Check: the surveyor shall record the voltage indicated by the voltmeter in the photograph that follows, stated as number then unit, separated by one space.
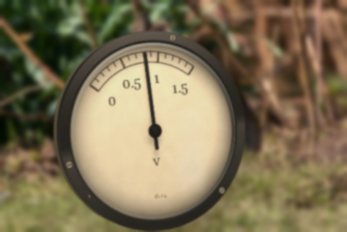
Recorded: 0.8 V
